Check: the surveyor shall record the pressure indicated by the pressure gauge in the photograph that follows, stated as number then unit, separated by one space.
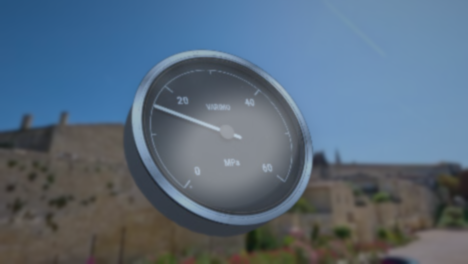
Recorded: 15 MPa
